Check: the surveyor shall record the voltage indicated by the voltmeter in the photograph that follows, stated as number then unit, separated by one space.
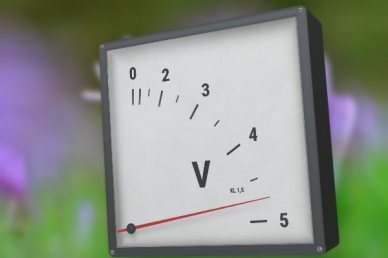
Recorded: 4.75 V
